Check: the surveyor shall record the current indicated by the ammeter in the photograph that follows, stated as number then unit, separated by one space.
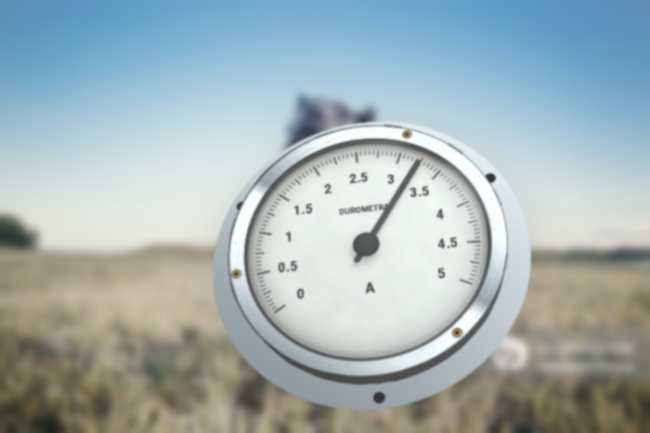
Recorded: 3.25 A
